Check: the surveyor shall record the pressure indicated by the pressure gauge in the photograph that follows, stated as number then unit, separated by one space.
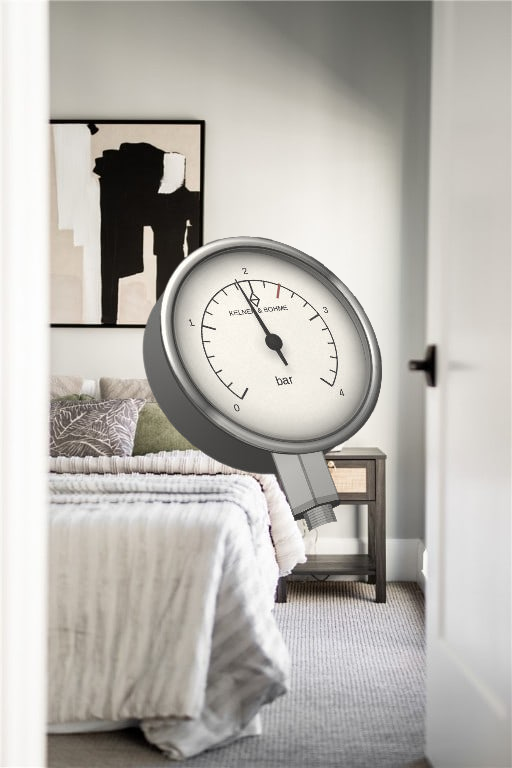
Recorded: 1.8 bar
